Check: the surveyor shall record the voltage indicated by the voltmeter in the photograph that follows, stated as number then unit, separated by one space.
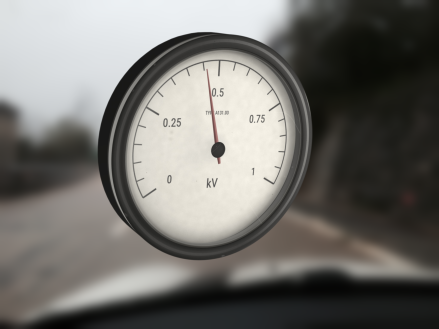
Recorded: 0.45 kV
